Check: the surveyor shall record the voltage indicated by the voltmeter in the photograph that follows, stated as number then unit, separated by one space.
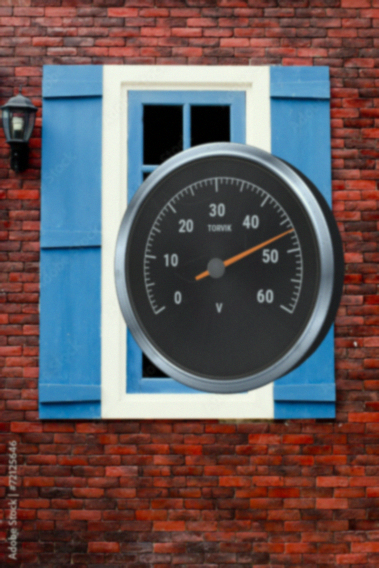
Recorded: 47 V
